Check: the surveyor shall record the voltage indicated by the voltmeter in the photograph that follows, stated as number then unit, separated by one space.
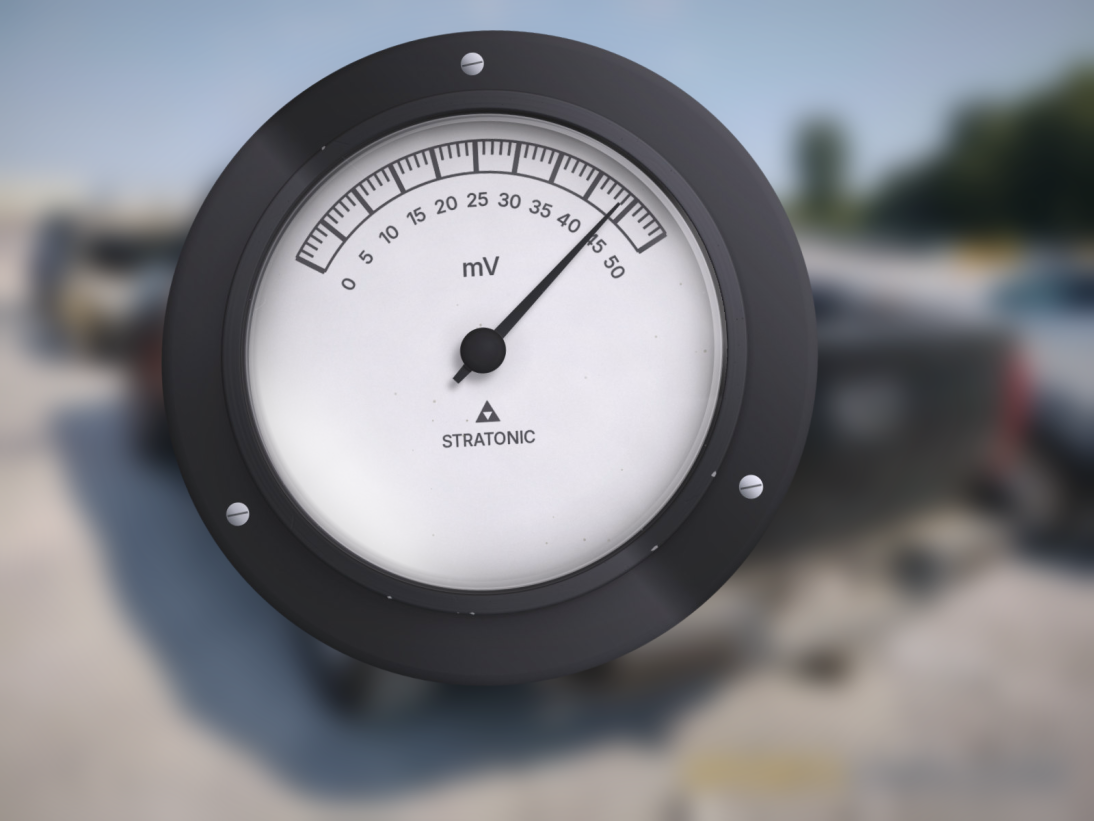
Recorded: 44 mV
